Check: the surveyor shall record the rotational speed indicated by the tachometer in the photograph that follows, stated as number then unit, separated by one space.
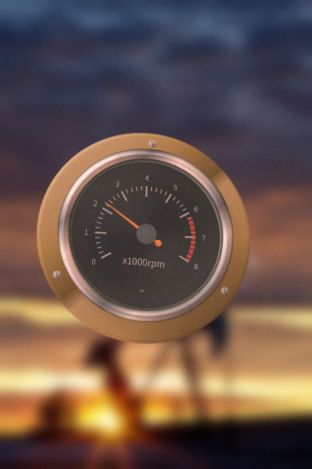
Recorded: 2200 rpm
